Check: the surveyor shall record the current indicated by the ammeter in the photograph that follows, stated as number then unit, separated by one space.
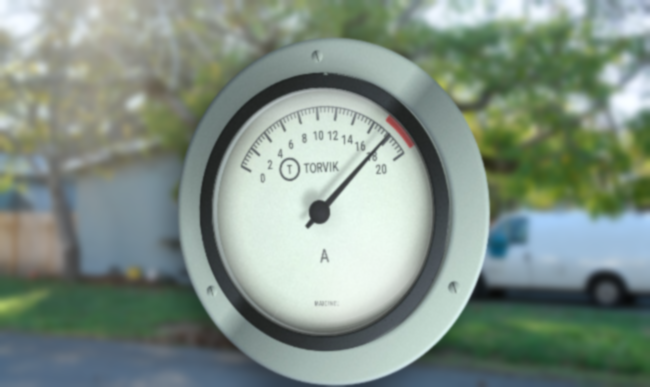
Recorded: 18 A
